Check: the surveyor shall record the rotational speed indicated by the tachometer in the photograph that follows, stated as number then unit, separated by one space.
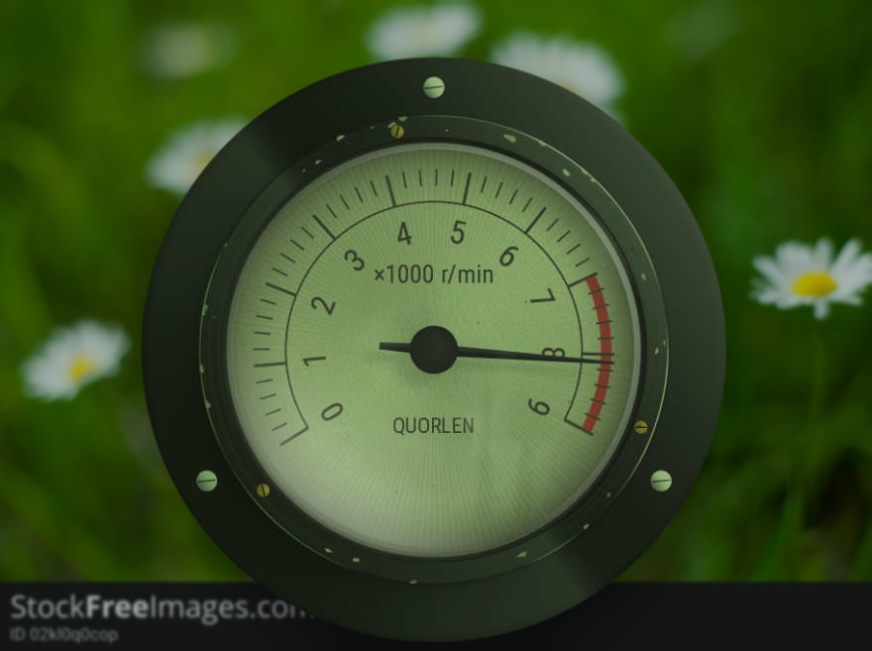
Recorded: 8100 rpm
